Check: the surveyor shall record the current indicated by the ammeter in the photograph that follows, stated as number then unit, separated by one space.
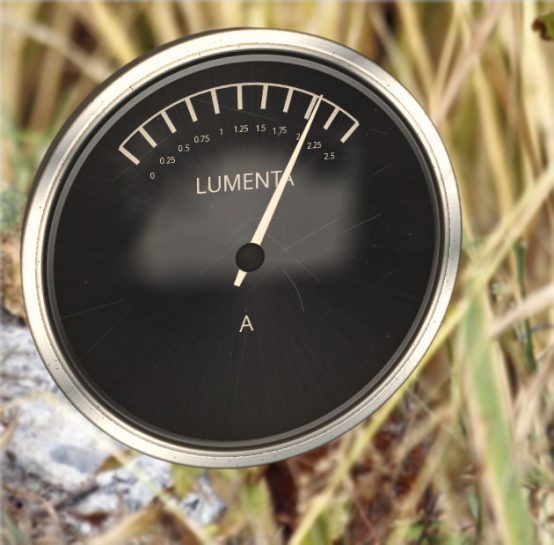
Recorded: 2 A
